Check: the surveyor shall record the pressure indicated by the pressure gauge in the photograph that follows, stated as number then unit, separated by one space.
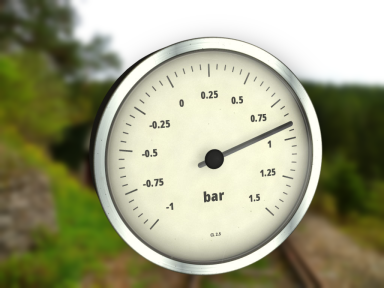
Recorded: 0.9 bar
